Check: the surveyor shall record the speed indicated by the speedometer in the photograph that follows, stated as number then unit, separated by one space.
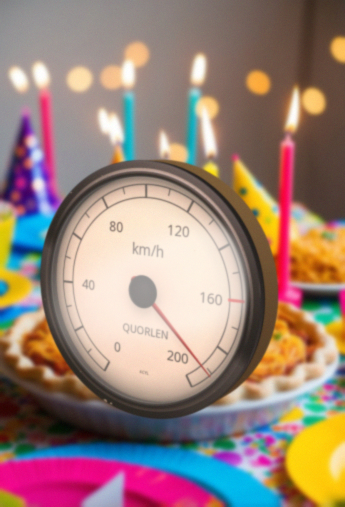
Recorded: 190 km/h
